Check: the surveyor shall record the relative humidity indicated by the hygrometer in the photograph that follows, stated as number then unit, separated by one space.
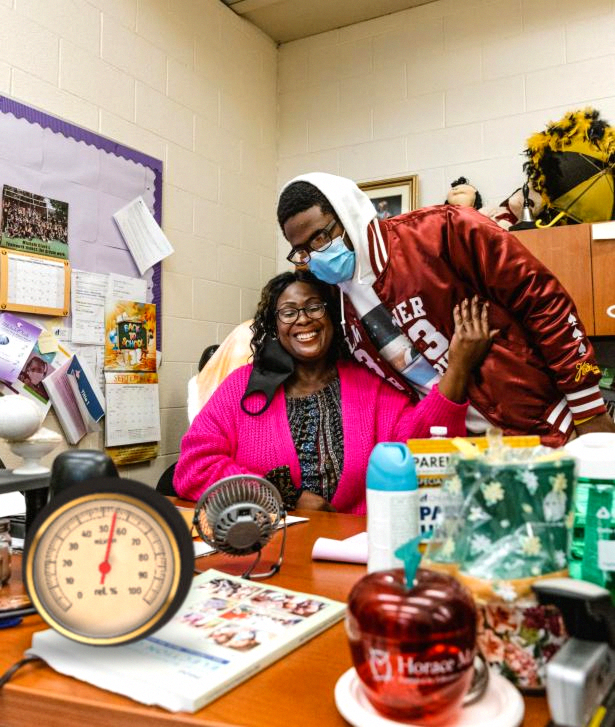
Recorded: 55 %
